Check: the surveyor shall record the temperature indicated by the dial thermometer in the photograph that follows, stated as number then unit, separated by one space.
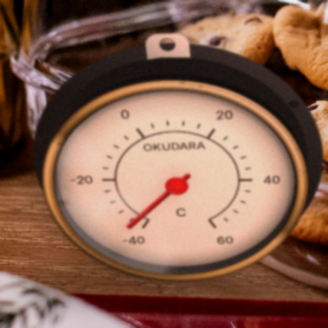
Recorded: -36 °C
